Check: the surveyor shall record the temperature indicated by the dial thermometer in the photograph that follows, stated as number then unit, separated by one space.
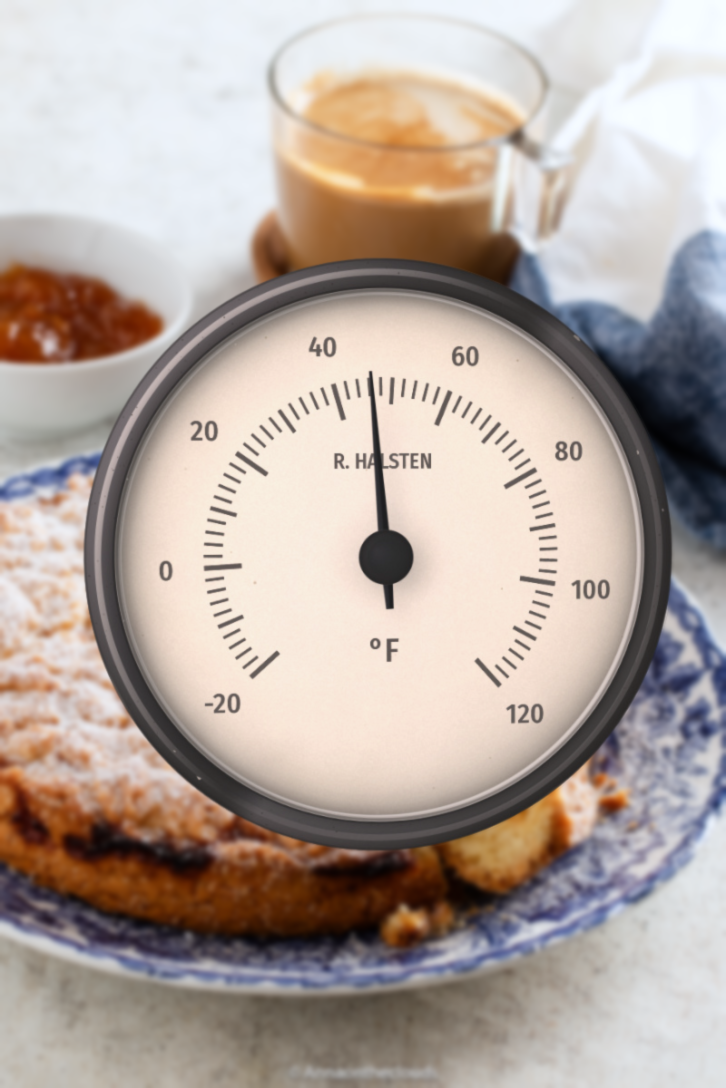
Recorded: 46 °F
